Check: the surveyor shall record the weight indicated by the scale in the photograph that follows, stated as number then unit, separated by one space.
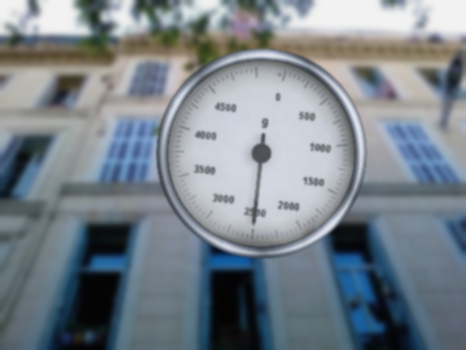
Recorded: 2500 g
